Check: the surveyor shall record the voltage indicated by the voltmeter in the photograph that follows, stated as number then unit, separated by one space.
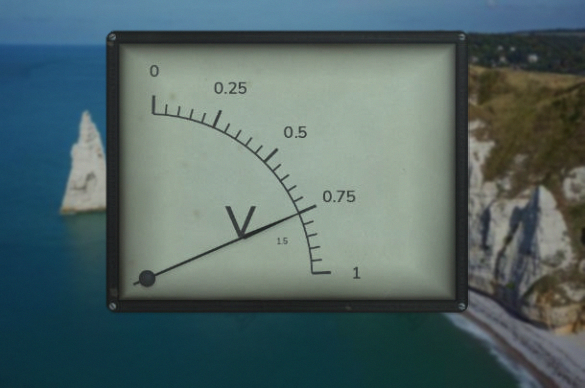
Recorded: 0.75 V
